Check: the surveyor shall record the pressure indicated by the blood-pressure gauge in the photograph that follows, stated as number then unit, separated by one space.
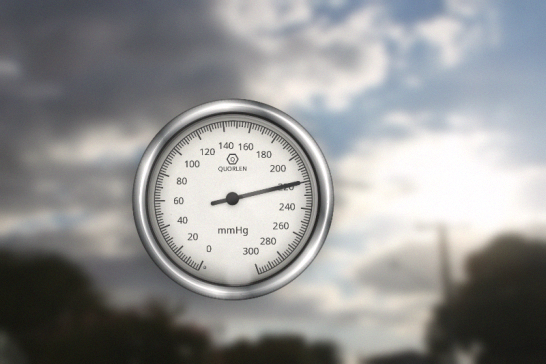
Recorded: 220 mmHg
